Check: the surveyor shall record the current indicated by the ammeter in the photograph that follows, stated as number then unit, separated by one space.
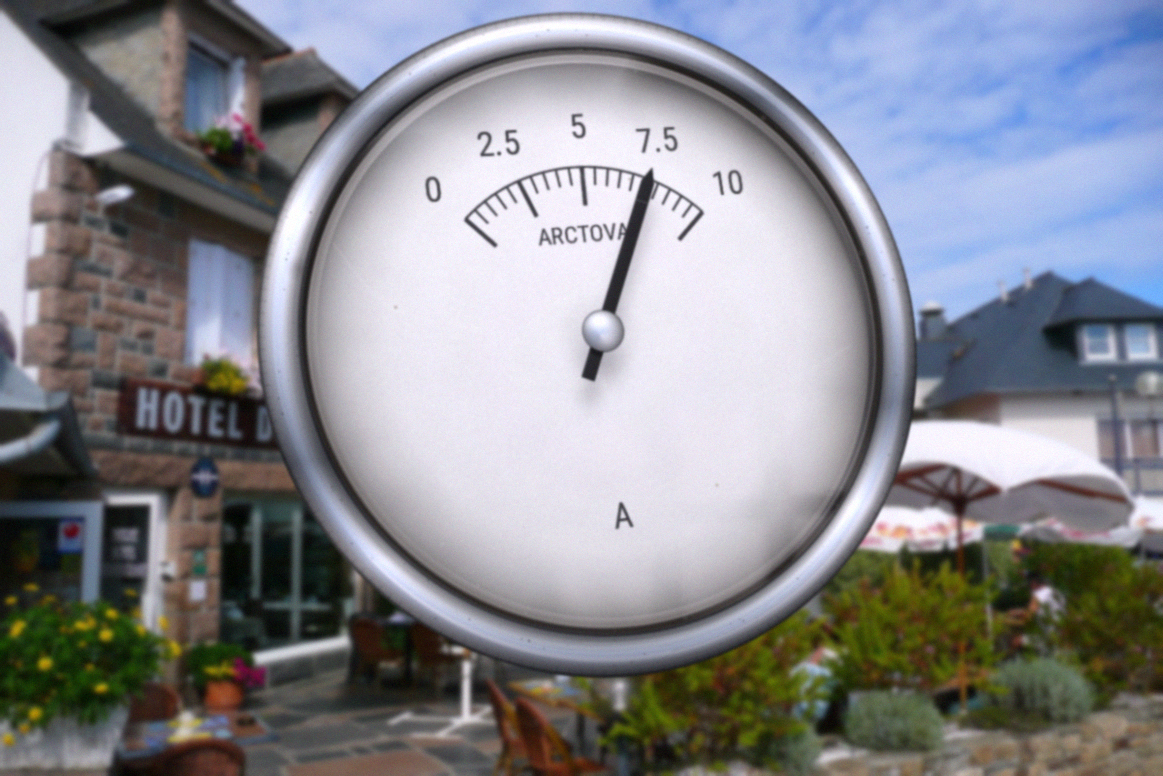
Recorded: 7.5 A
